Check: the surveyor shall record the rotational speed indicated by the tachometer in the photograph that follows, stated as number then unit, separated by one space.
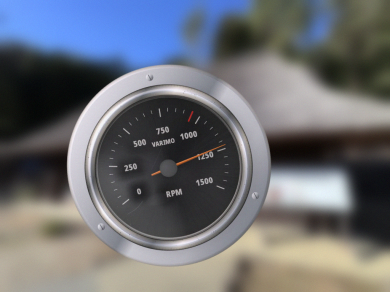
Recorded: 1225 rpm
